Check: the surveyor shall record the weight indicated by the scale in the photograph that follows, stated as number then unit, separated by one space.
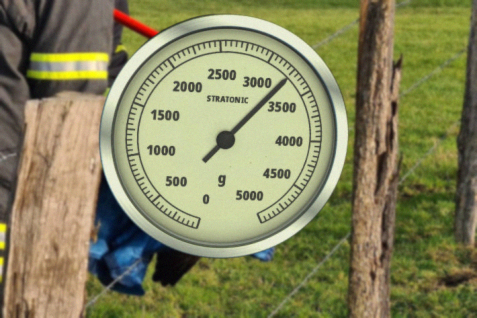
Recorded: 3250 g
